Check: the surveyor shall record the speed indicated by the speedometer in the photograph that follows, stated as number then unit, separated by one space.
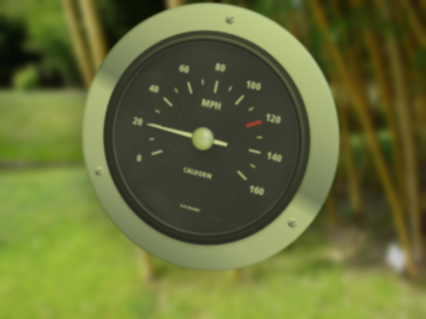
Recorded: 20 mph
